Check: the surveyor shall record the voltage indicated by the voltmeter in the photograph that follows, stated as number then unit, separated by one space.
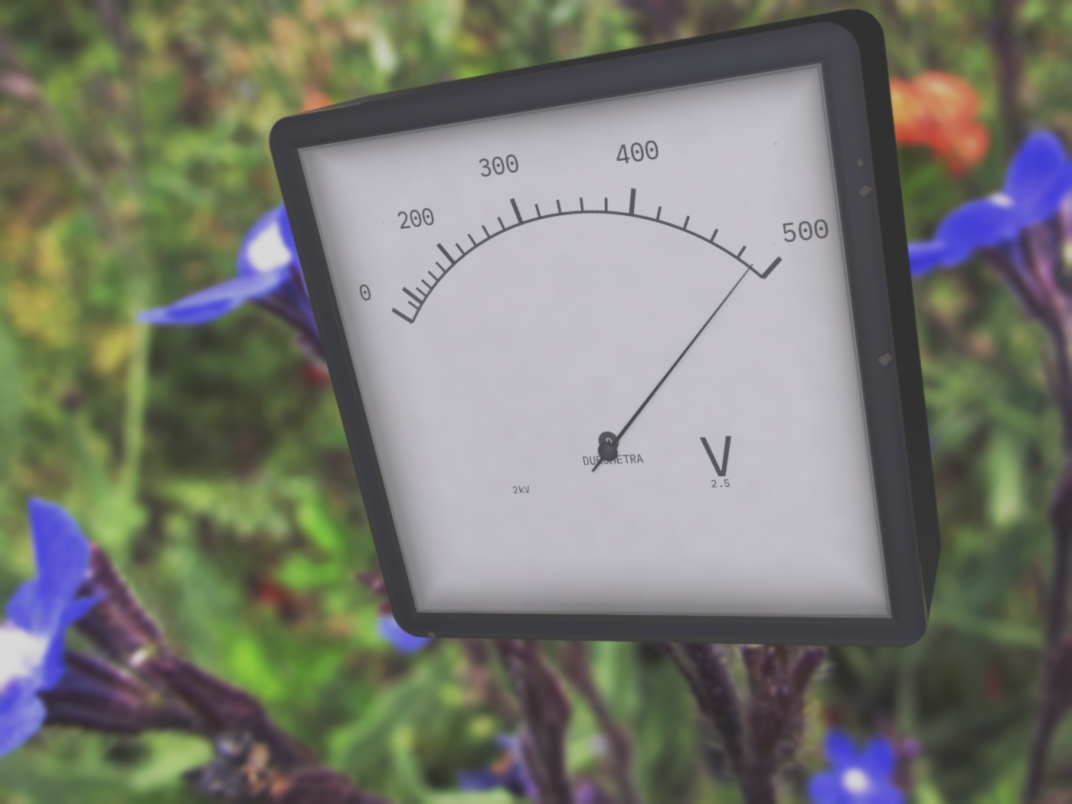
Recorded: 490 V
